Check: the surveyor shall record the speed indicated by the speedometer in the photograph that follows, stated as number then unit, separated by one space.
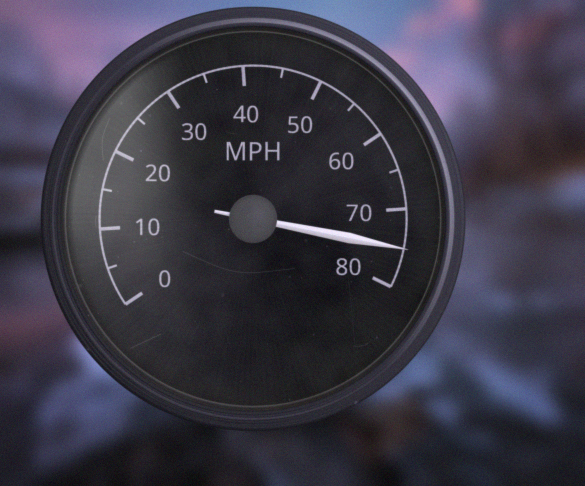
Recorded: 75 mph
